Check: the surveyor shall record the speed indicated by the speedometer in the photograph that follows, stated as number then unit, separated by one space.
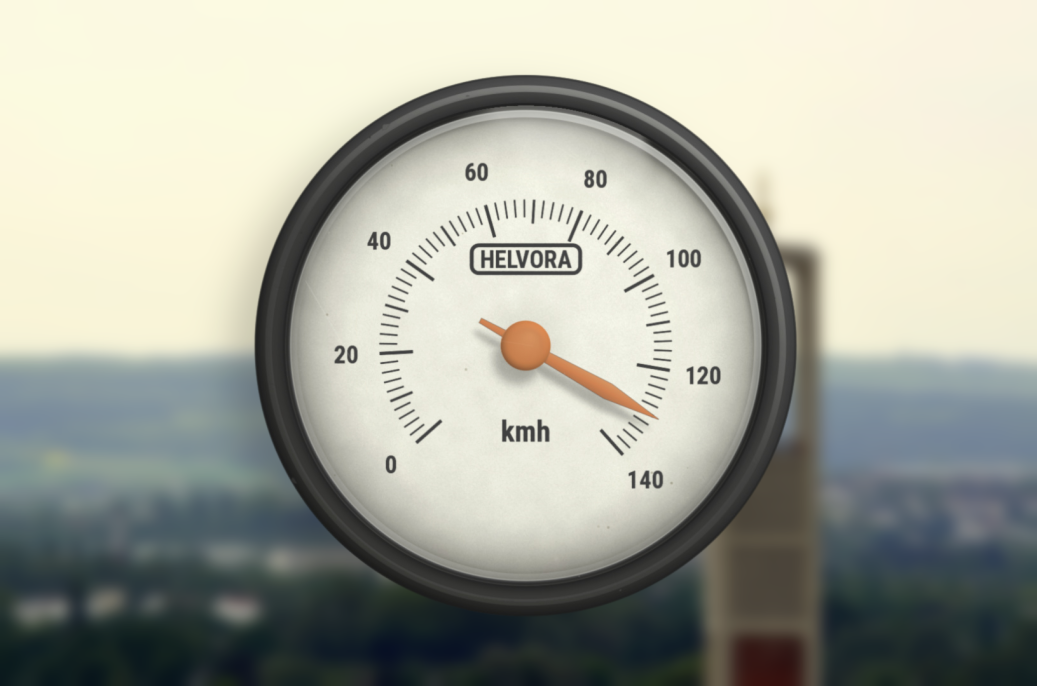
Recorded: 130 km/h
